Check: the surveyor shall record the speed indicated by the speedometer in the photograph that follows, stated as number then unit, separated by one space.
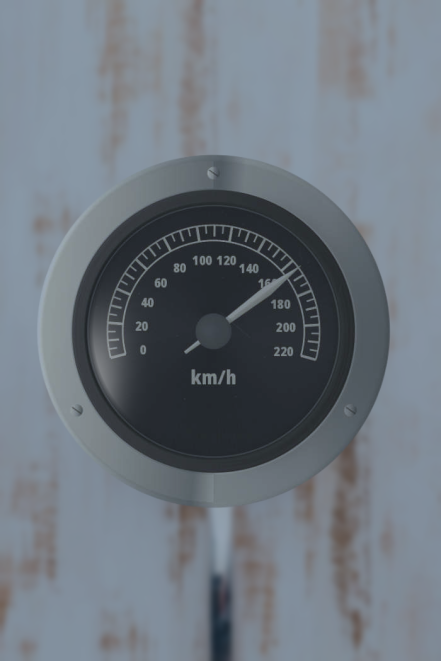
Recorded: 165 km/h
